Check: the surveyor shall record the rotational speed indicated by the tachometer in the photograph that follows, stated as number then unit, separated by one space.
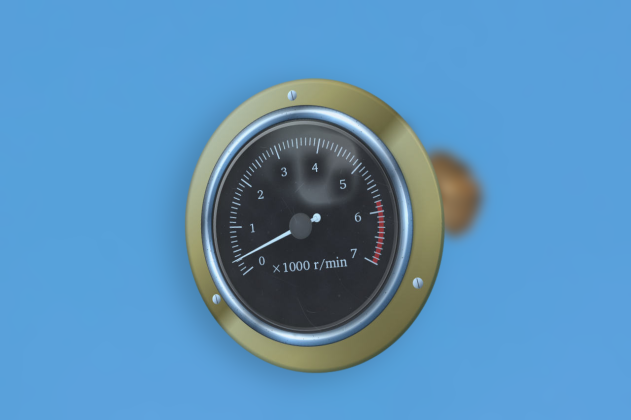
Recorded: 300 rpm
